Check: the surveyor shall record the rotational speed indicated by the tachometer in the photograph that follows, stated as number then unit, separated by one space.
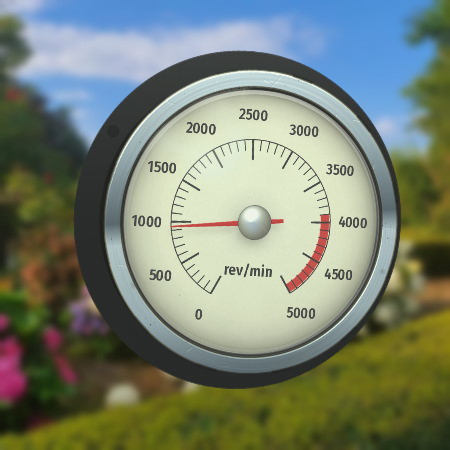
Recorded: 950 rpm
